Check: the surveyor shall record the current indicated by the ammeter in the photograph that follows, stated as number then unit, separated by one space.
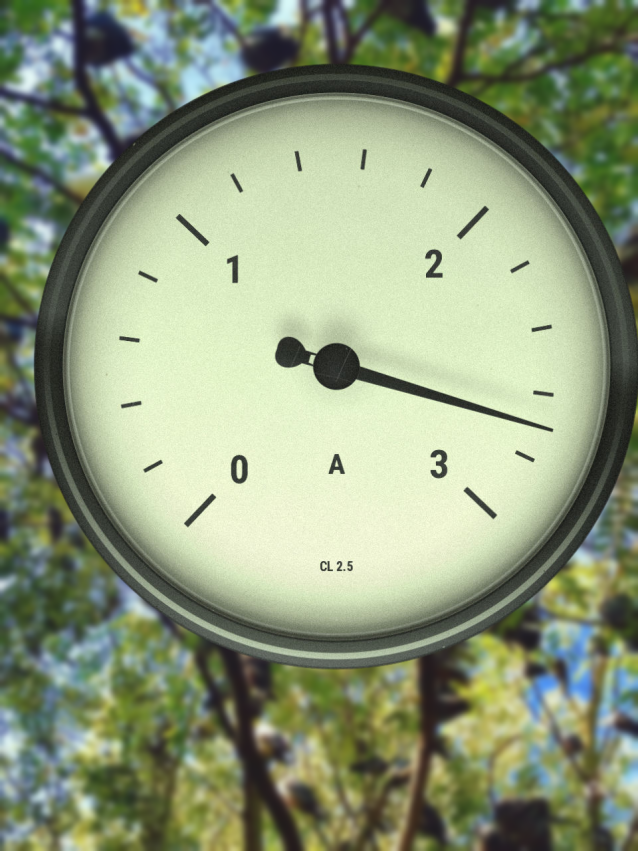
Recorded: 2.7 A
